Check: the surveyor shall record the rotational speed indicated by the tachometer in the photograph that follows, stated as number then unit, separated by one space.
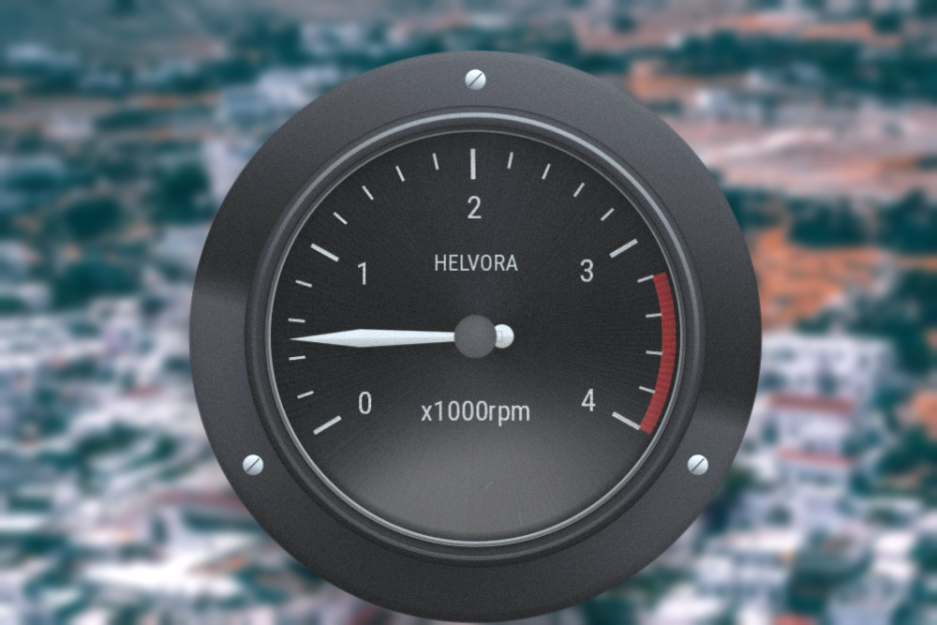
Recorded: 500 rpm
